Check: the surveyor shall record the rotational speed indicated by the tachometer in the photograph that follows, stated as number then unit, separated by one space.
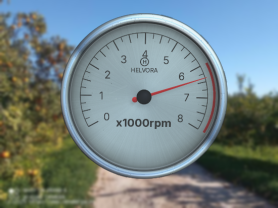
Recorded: 6375 rpm
